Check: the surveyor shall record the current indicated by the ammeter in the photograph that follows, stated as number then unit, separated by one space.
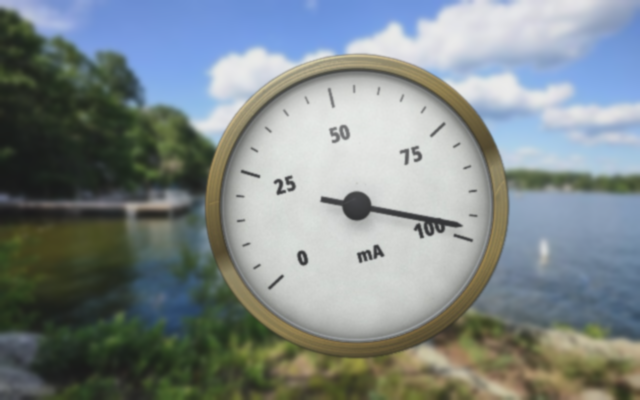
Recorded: 97.5 mA
